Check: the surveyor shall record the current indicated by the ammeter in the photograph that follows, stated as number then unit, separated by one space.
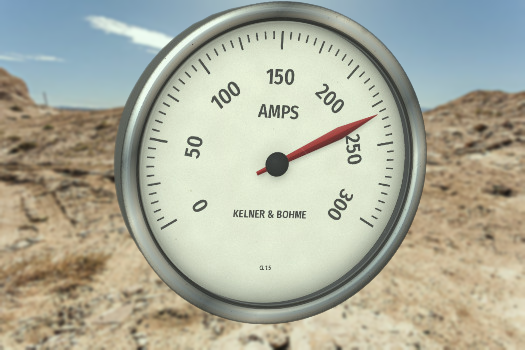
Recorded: 230 A
